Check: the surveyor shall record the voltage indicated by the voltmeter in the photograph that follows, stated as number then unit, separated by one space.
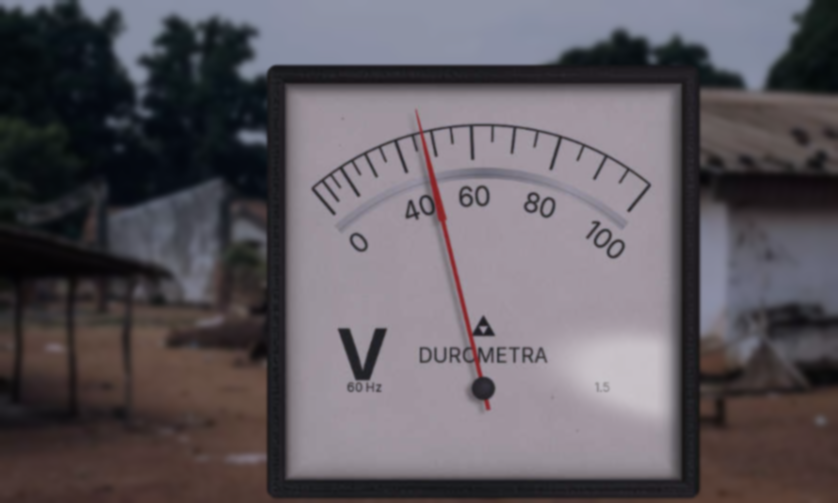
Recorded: 47.5 V
